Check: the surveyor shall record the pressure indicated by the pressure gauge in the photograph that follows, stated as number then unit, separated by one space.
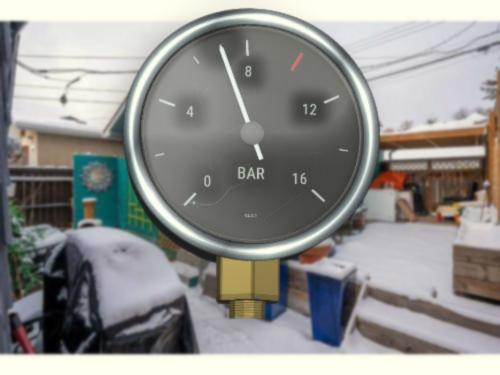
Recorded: 7 bar
